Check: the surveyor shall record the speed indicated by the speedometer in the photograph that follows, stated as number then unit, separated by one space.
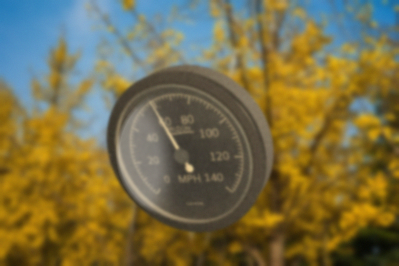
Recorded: 60 mph
